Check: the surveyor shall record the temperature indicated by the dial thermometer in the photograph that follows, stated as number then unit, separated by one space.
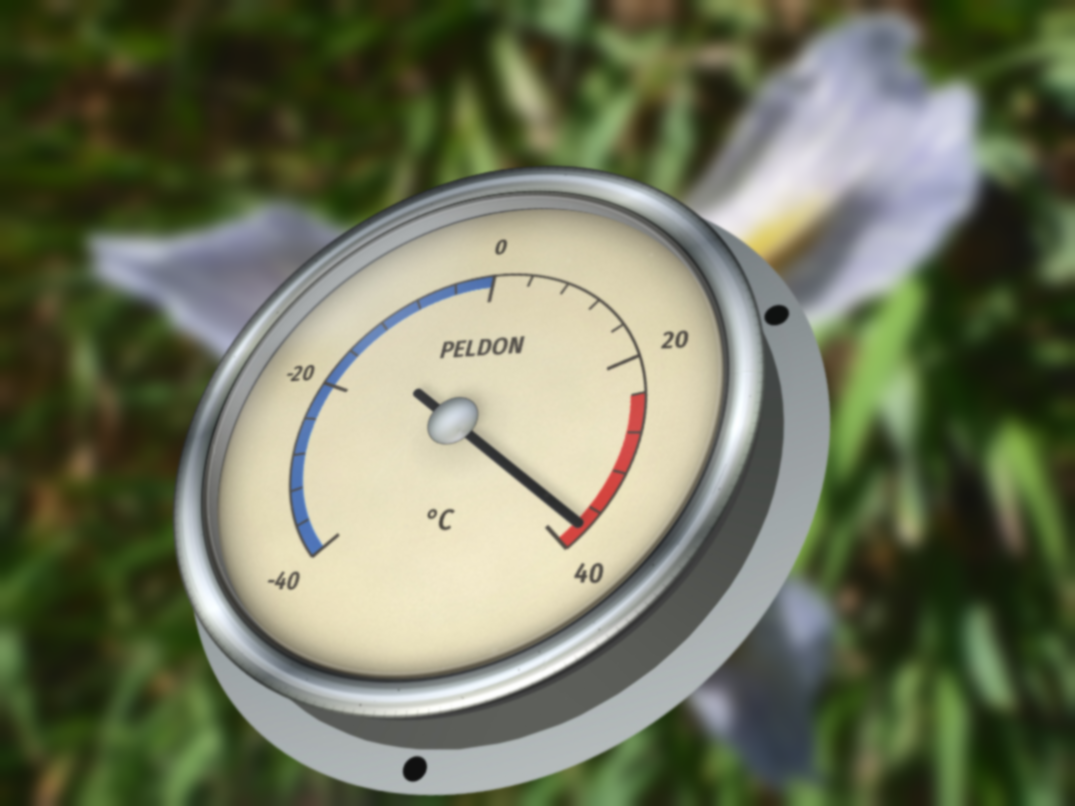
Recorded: 38 °C
